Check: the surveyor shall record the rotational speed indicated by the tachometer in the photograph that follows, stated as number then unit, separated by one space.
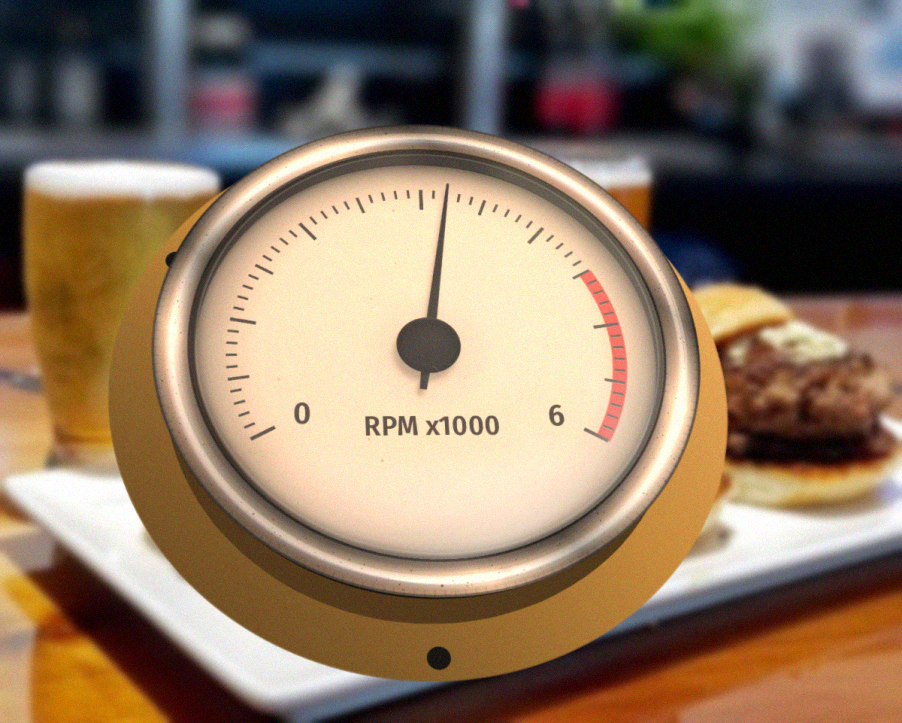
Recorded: 3200 rpm
